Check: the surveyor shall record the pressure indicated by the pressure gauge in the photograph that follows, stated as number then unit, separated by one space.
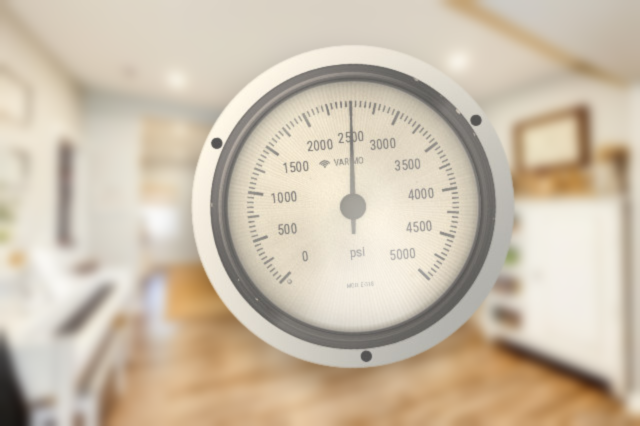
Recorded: 2500 psi
